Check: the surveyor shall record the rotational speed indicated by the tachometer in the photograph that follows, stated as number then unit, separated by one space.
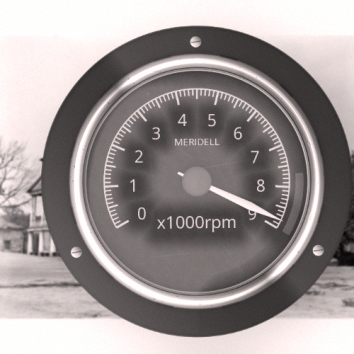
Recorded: 8800 rpm
